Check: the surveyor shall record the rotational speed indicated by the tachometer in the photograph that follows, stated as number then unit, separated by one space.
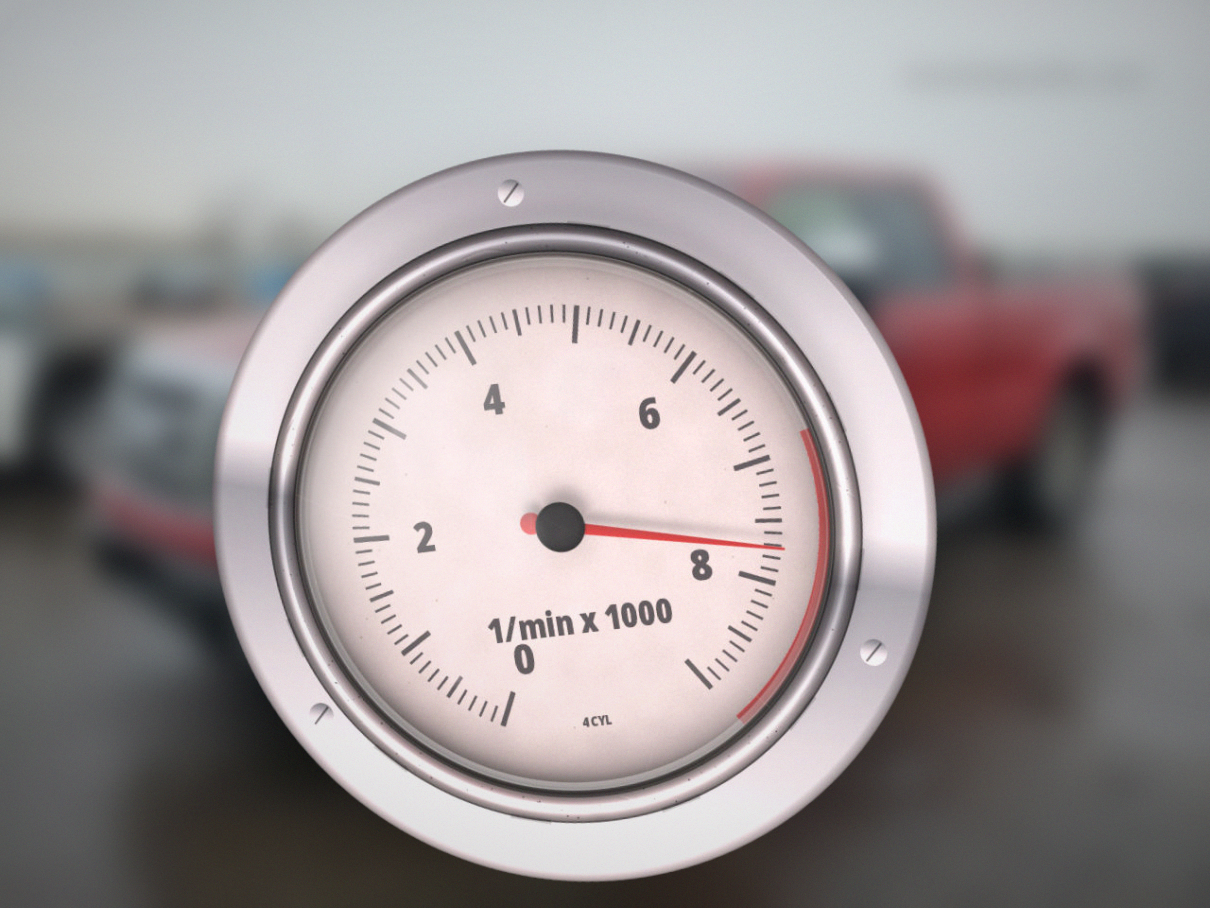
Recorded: 7700 rpm
